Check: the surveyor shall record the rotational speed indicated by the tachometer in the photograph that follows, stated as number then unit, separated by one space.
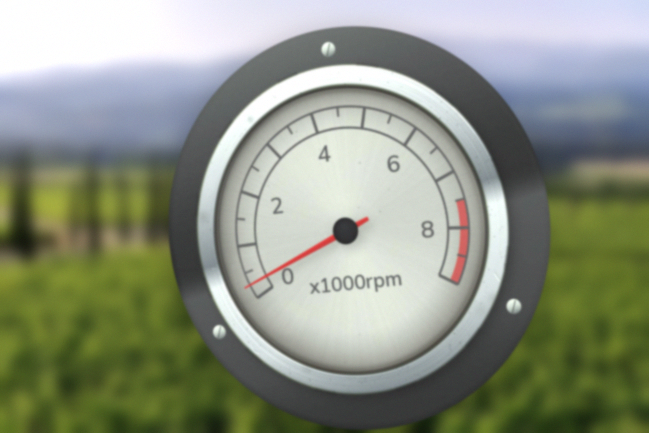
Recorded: 250 rpm
